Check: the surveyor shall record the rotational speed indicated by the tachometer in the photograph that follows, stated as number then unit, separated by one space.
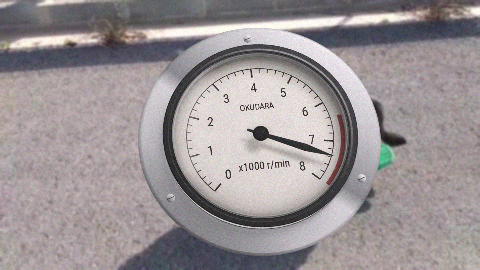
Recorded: 7400 rpm
